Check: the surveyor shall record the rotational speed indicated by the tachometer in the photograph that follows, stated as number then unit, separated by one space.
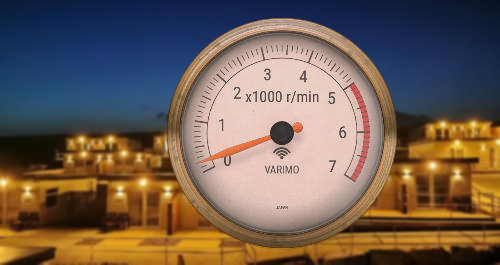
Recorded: 200 rpm
